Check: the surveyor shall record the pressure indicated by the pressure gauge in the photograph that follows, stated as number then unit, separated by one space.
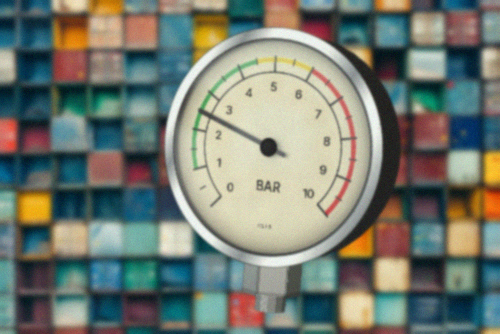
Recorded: 2.5 bar
